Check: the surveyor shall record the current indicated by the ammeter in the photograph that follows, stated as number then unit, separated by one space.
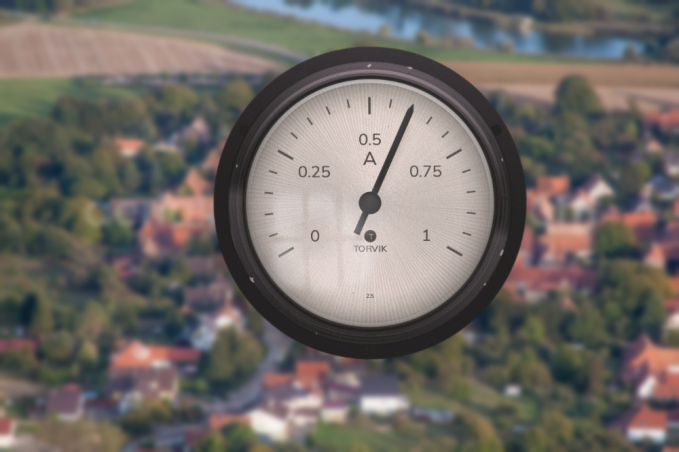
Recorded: 0.6 A
